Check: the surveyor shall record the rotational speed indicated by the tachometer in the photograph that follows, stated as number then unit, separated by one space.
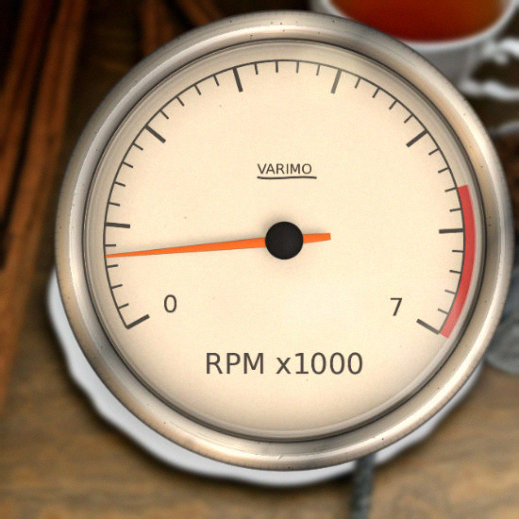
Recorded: 700 rpm
